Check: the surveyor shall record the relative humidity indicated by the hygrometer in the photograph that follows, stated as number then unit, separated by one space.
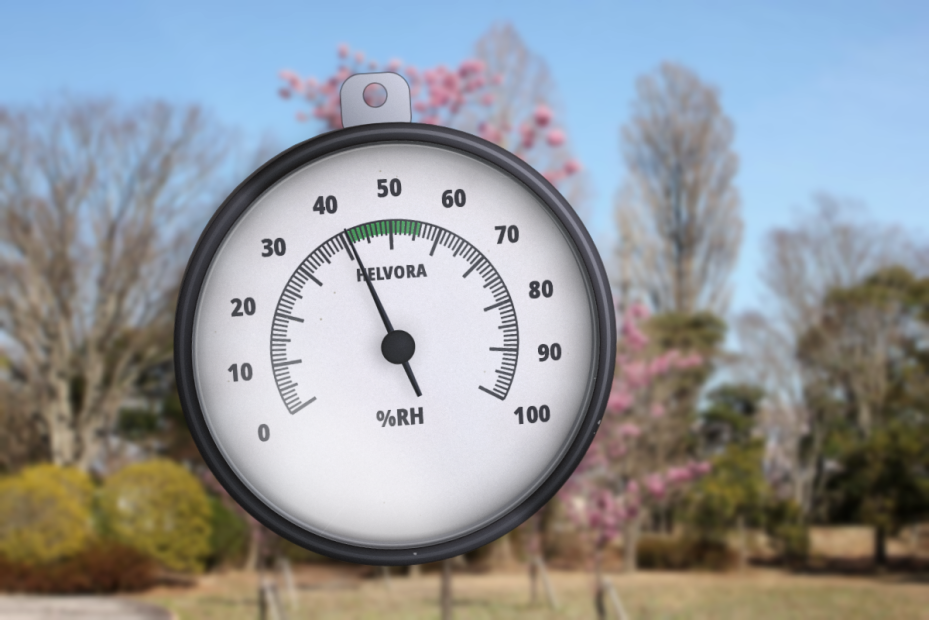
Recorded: 41 %
